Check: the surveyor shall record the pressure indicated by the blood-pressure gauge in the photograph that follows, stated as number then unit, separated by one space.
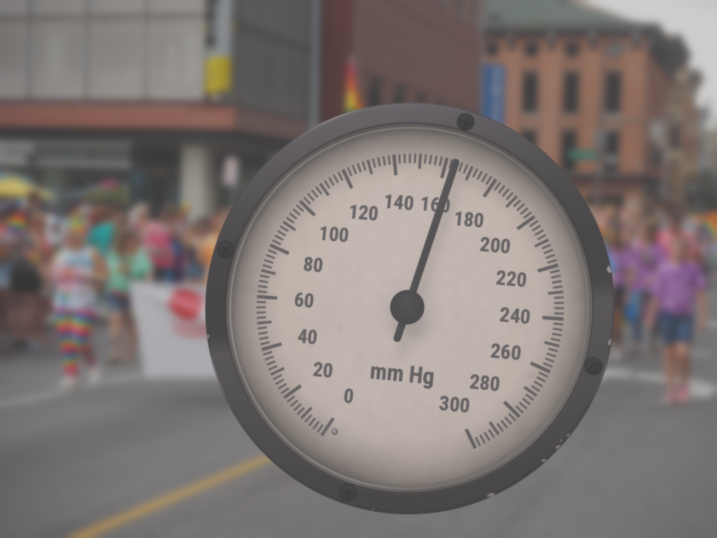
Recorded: 164 mmHg
